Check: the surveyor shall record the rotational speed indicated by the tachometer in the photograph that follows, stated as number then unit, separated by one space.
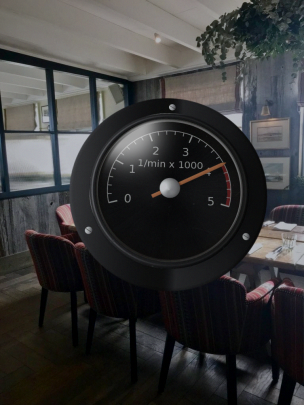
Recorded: 4000 rpm
